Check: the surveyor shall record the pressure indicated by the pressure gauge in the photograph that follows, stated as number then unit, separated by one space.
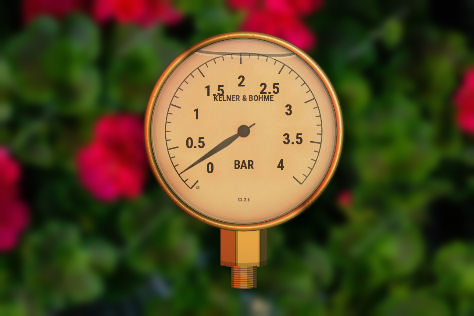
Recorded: 0.2 bar
